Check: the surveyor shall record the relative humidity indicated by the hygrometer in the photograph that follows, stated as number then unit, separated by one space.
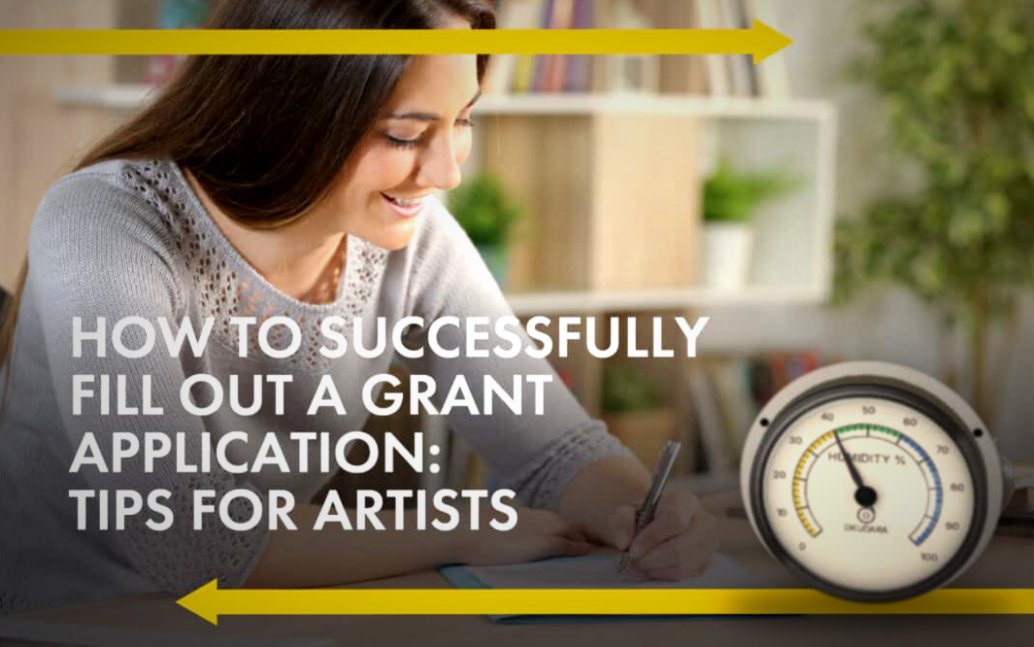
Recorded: 40 %
